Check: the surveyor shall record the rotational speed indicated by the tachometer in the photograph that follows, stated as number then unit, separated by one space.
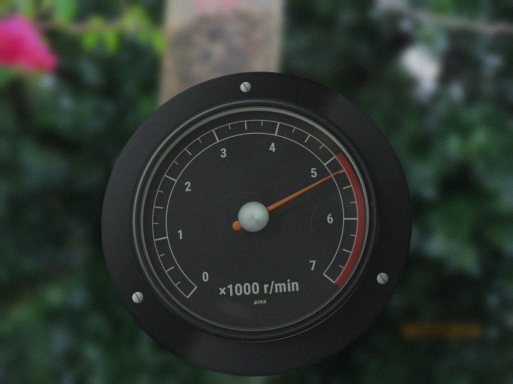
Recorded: 5250 rpm
